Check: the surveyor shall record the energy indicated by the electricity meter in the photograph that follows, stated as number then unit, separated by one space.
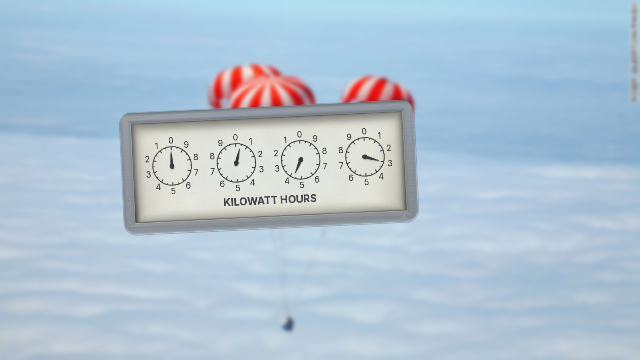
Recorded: 43 kWh
